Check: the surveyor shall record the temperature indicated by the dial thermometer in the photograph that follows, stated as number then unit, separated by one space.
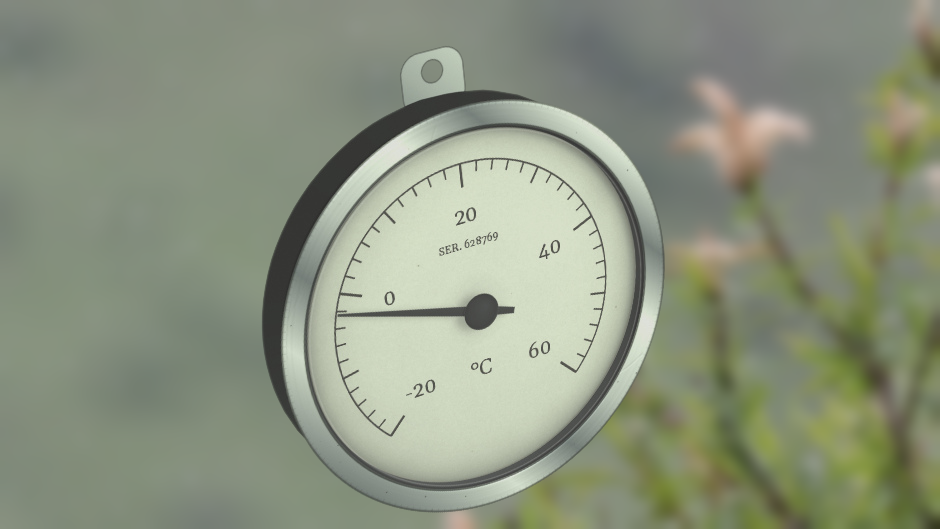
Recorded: -2 °C
